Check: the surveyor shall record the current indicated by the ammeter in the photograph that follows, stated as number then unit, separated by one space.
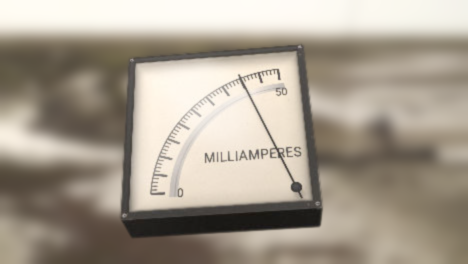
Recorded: 40 mA
